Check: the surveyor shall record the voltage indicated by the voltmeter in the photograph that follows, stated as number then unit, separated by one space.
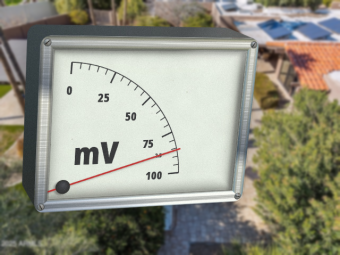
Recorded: 85 mV
